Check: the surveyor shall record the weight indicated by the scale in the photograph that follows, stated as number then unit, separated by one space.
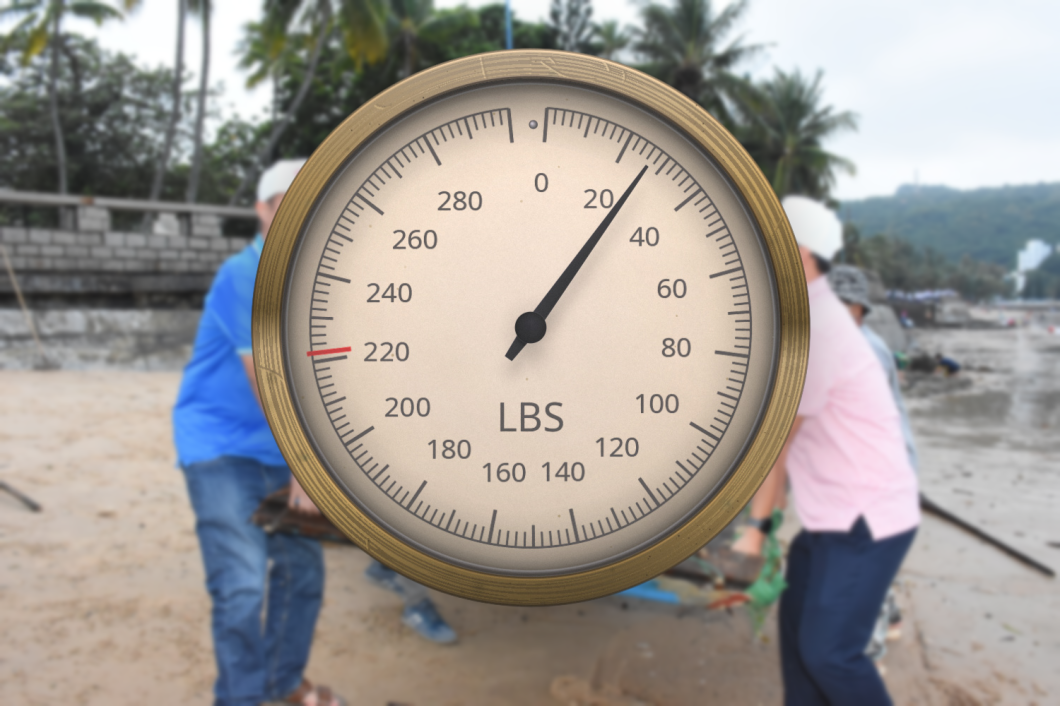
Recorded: 27 lb
